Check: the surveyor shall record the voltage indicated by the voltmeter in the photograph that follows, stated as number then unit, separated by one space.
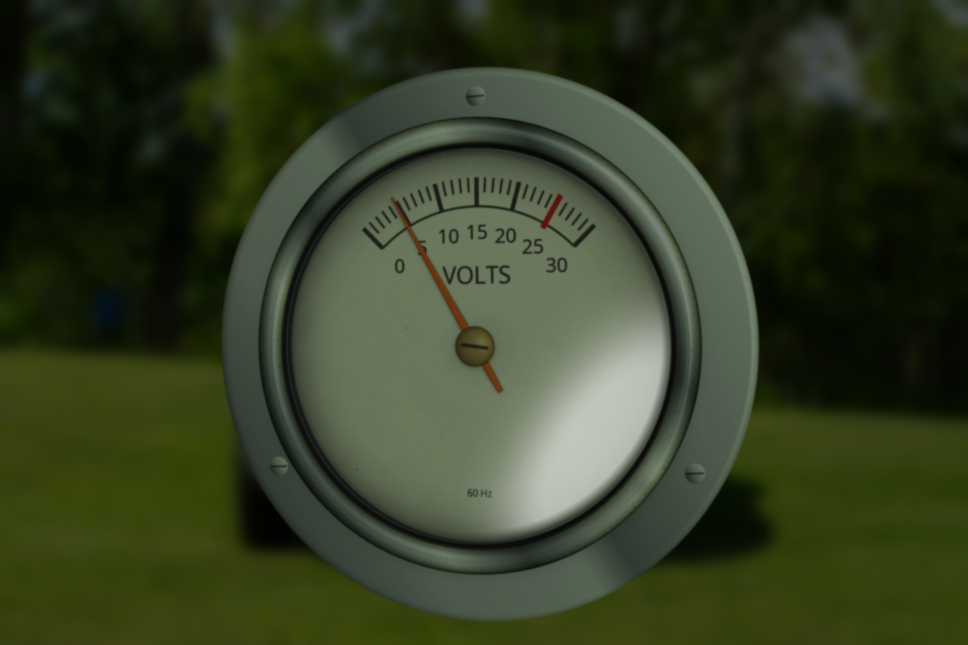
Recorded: 5 V
